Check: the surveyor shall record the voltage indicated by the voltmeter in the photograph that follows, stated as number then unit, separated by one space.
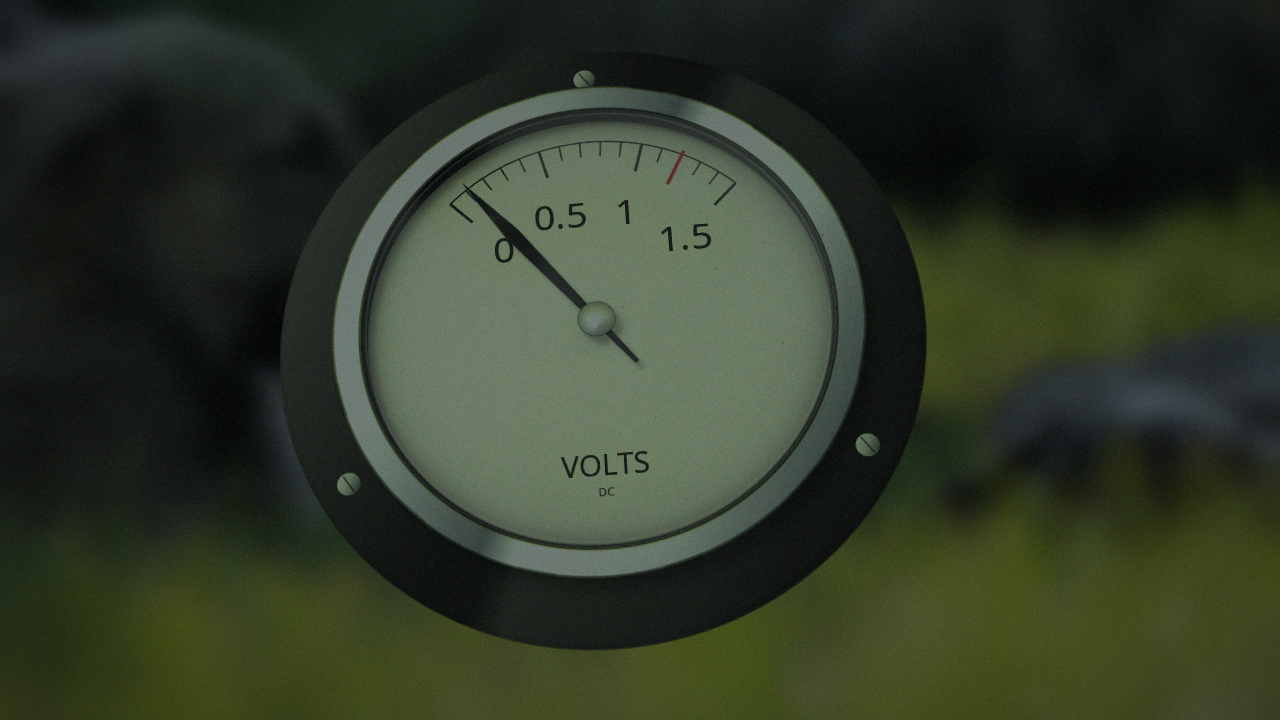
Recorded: 0.1 V
